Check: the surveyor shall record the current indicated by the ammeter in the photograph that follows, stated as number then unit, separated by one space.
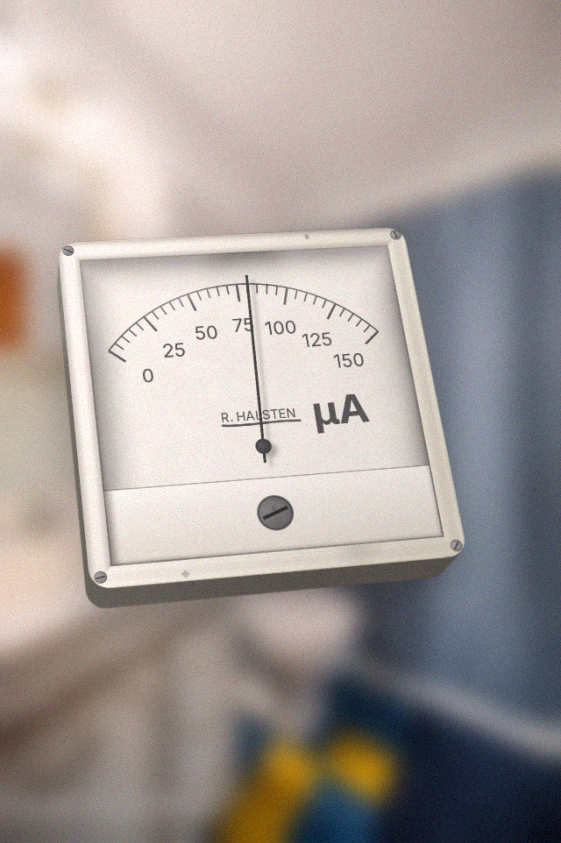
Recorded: 80 µA
